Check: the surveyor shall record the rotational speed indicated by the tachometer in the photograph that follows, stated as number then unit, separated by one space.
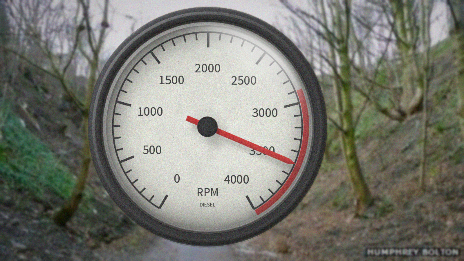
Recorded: 3500 rpm
